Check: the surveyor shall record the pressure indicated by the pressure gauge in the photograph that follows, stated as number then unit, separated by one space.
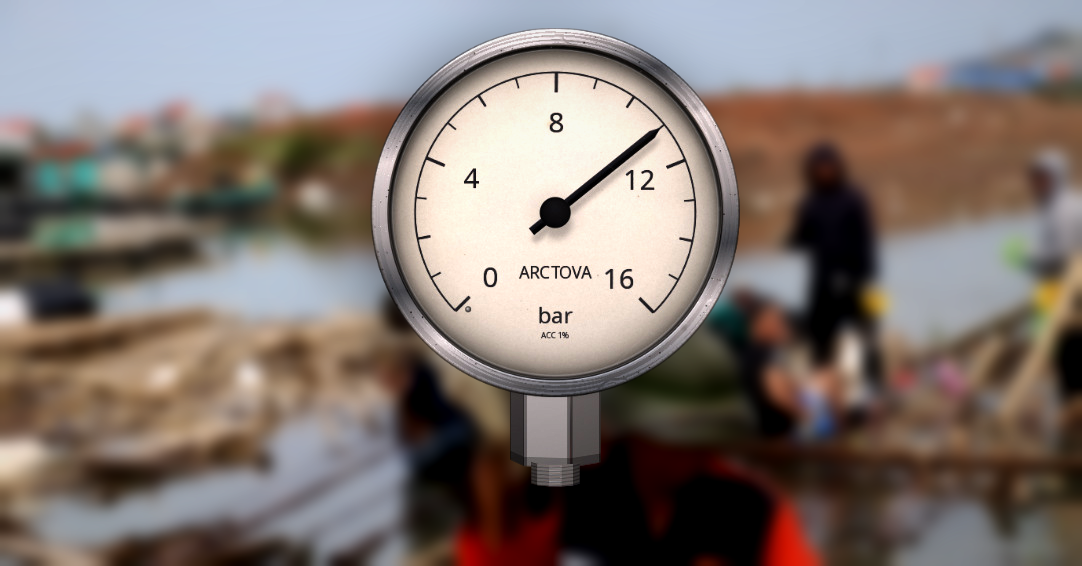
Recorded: 11 bar
